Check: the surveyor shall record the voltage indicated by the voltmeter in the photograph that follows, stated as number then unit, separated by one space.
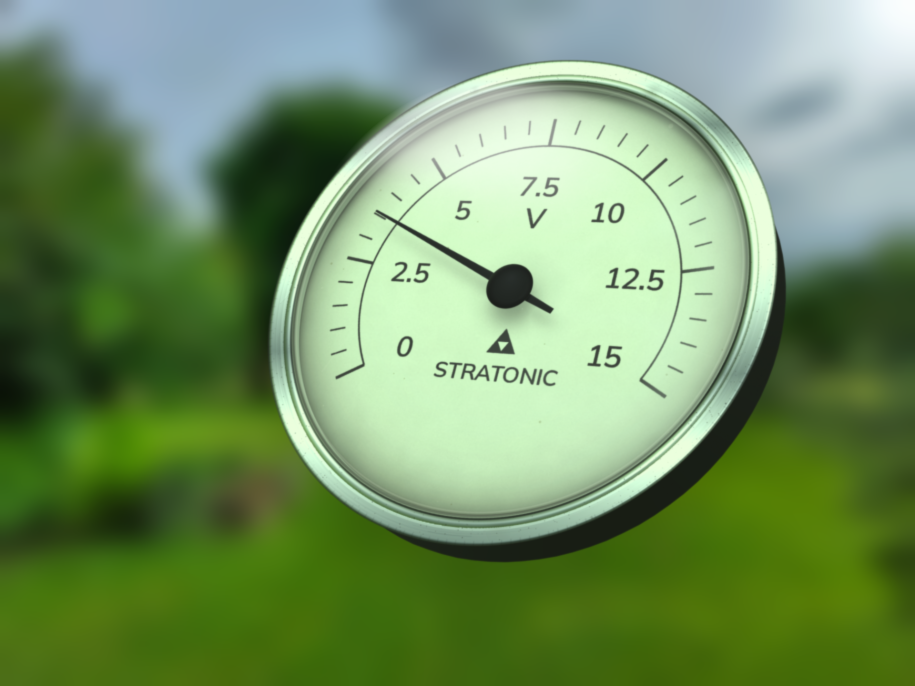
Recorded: 3.5 V
